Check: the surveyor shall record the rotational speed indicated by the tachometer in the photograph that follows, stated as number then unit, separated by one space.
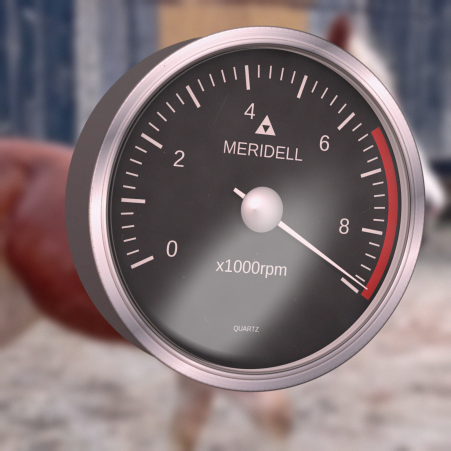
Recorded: 8900 rpm
